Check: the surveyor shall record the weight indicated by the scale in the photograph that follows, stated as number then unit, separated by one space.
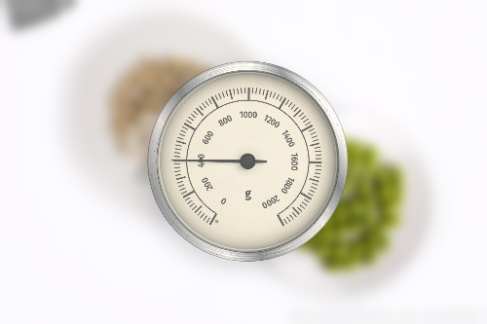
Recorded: 400 g
